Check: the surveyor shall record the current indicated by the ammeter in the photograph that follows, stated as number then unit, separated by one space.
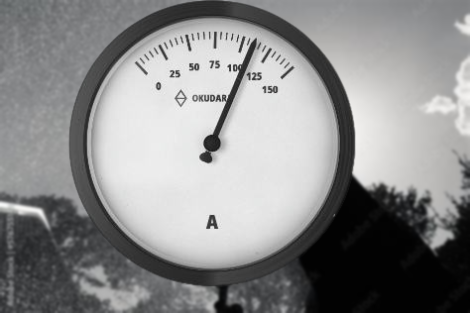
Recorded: 110 A
